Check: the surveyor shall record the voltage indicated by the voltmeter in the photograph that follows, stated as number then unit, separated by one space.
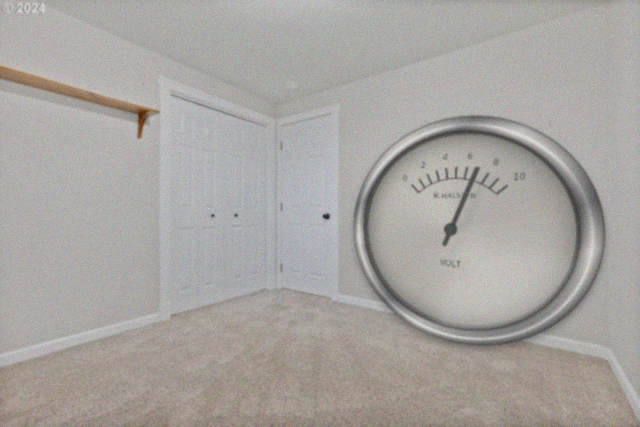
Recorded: 7 V
